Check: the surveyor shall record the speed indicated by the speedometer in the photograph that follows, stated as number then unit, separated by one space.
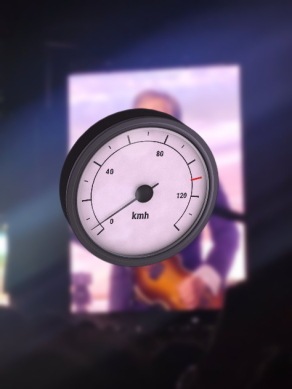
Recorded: 5 km/h
